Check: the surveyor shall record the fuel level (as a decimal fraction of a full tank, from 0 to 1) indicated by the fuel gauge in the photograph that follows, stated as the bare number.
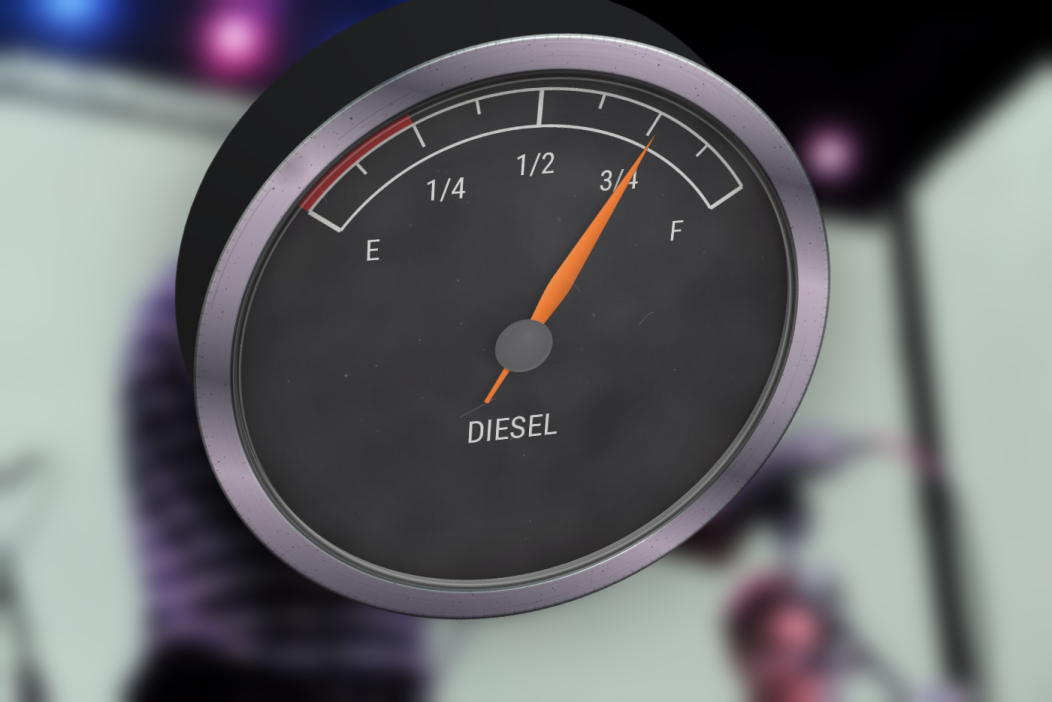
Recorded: 0.75
